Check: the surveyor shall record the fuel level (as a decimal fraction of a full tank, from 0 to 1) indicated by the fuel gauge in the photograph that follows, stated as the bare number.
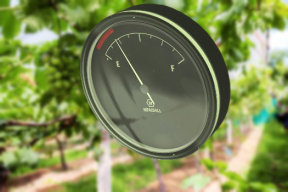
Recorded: 0.25
